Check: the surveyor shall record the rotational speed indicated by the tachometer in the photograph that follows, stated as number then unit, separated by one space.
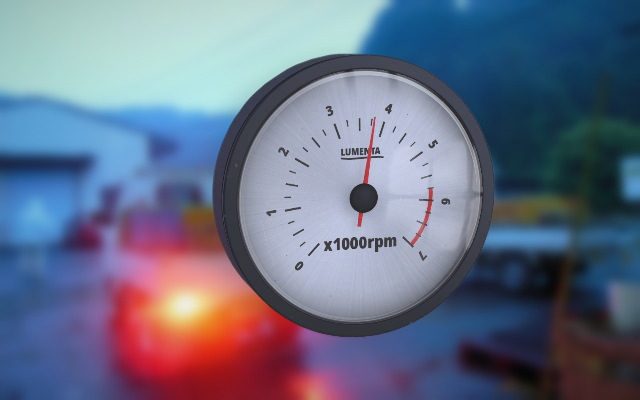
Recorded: 3750 rpm
